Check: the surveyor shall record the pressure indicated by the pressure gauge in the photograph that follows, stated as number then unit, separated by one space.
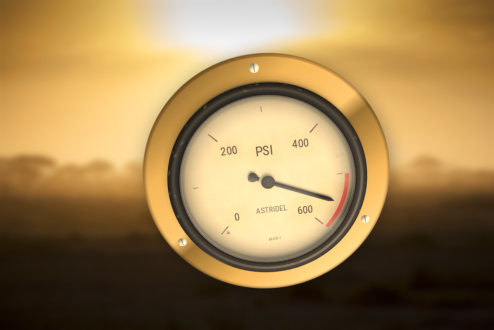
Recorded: 550 psi
